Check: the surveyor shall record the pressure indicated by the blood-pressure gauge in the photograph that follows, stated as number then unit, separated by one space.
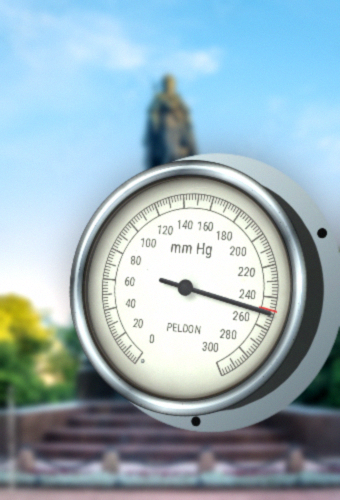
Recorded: 250 mmHg
